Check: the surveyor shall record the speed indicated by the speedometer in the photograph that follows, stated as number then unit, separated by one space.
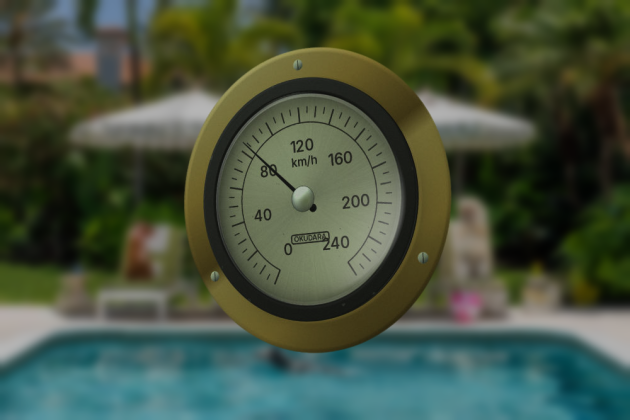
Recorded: 85 km/h
